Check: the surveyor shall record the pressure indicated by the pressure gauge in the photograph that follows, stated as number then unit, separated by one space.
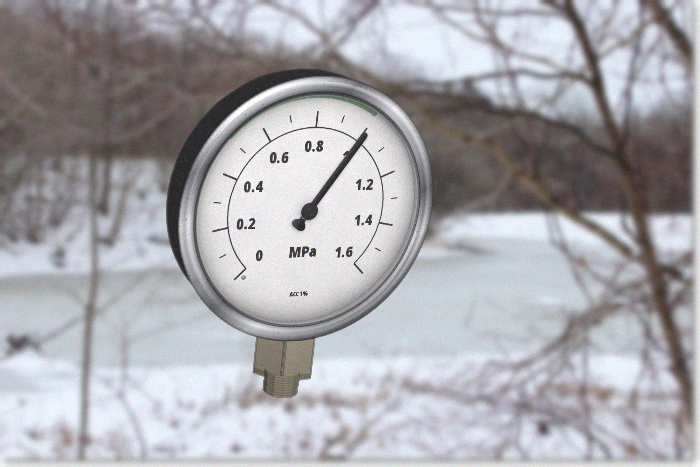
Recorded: 1 MPa
